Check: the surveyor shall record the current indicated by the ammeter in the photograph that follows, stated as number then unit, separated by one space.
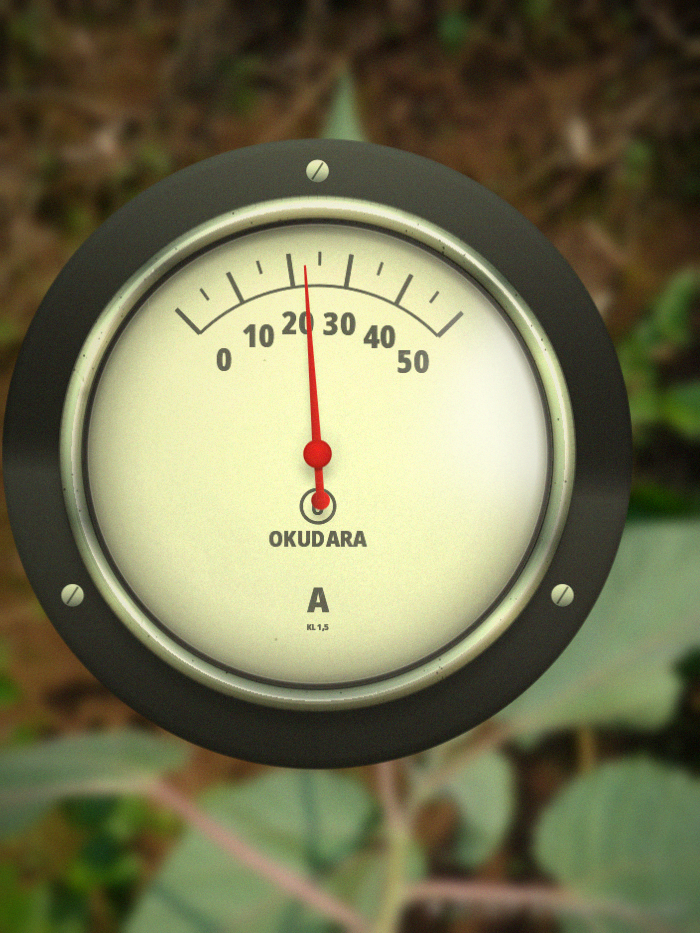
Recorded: 22.5 A
